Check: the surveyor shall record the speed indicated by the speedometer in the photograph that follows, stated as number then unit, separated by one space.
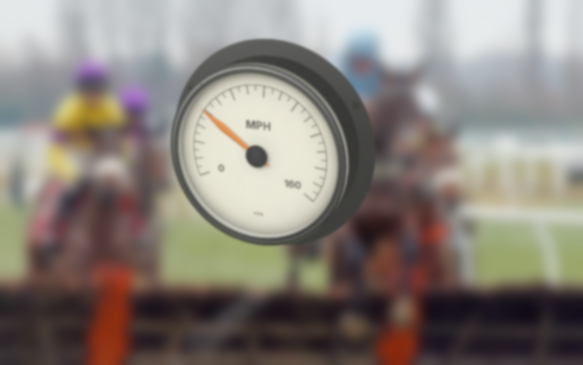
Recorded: 40 mph
